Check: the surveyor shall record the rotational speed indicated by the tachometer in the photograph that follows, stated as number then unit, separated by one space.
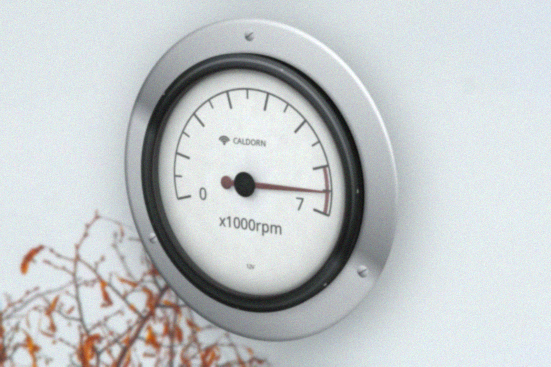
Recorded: 6500 rpm
